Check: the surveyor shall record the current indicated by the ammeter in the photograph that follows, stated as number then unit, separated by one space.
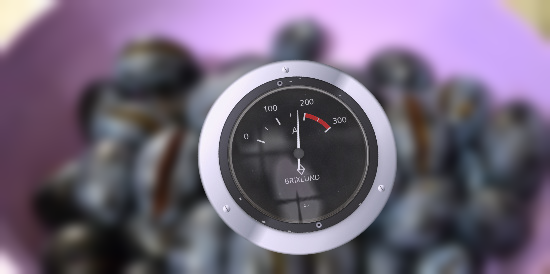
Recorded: 175 A
